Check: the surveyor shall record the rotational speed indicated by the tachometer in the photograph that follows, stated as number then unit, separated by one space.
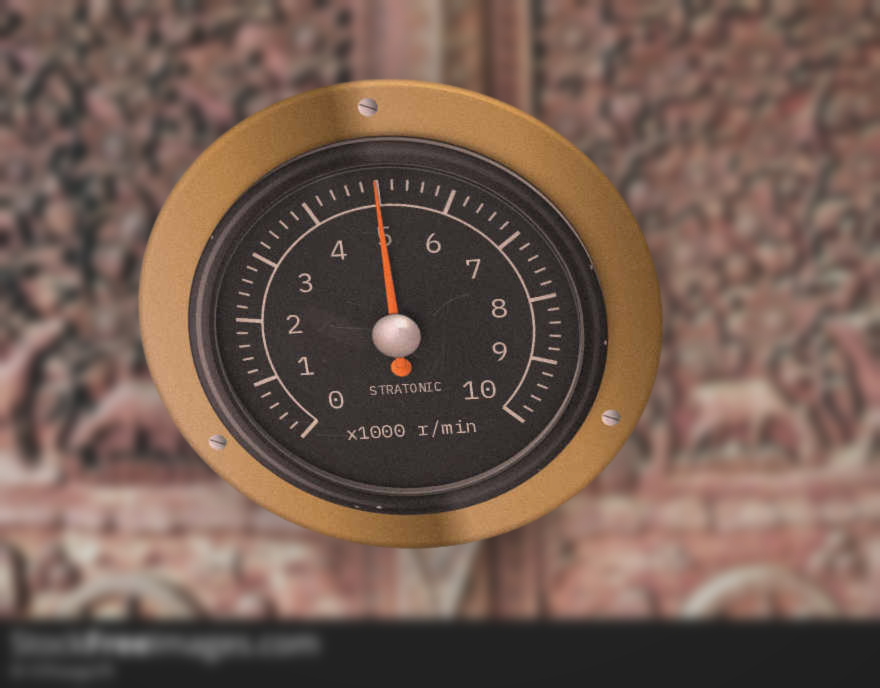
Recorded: 5000 rpm
